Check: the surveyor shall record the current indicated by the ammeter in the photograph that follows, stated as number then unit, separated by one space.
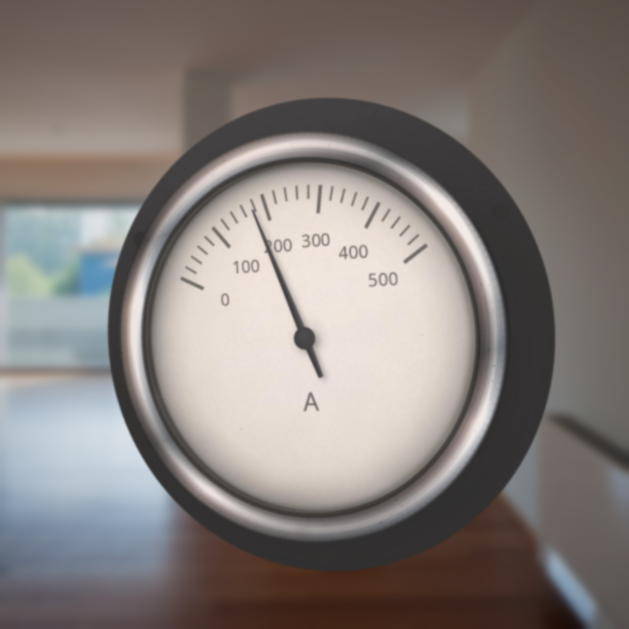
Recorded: 180 A
